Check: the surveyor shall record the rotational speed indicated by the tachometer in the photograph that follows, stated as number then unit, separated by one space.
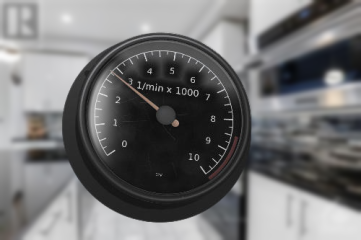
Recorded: 2750 rpm
